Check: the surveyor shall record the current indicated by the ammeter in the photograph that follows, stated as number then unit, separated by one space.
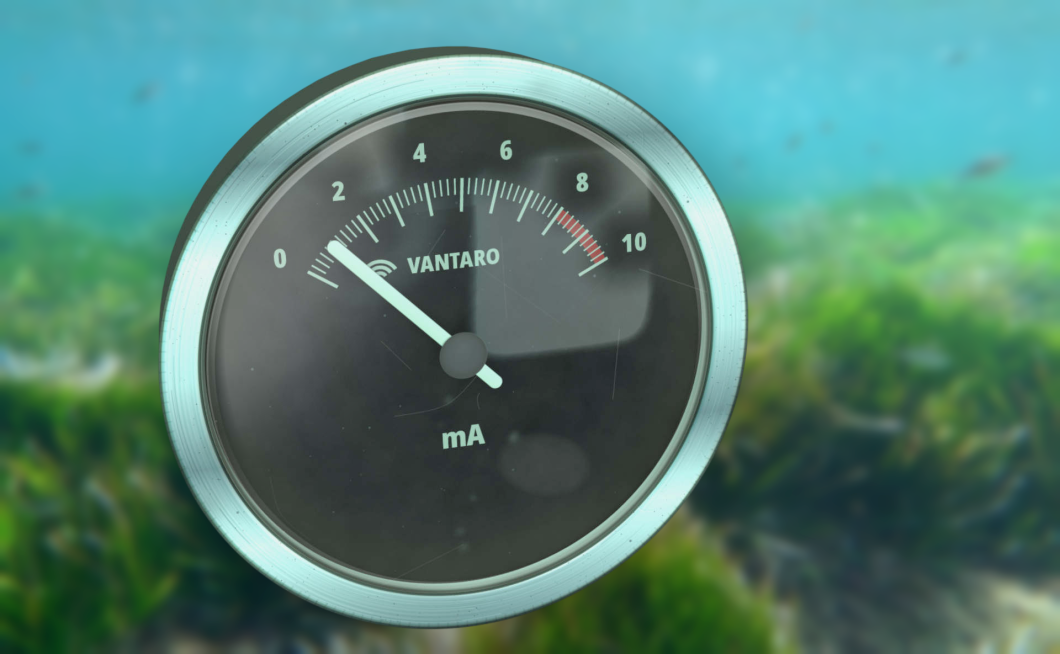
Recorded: 1 mA
